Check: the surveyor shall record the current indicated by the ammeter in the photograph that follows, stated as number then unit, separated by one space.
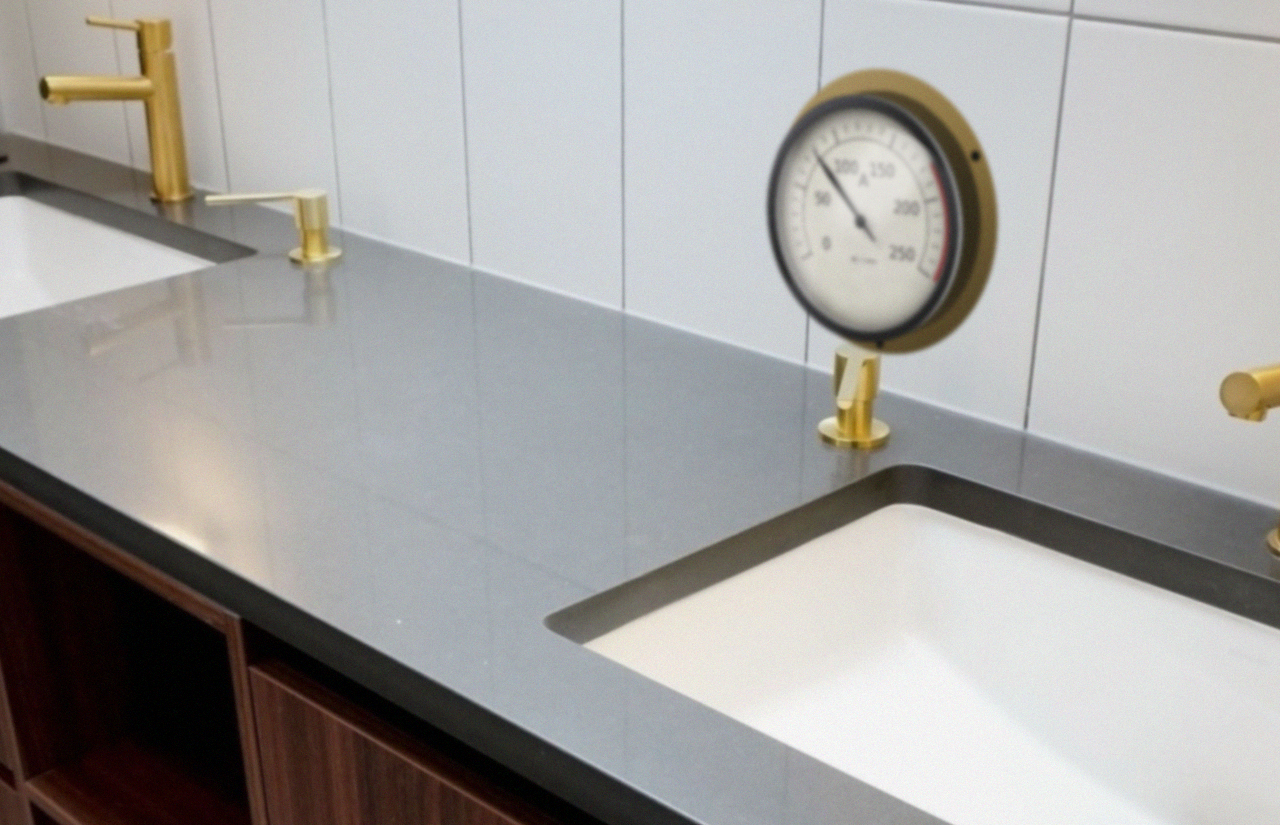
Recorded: 80 A
